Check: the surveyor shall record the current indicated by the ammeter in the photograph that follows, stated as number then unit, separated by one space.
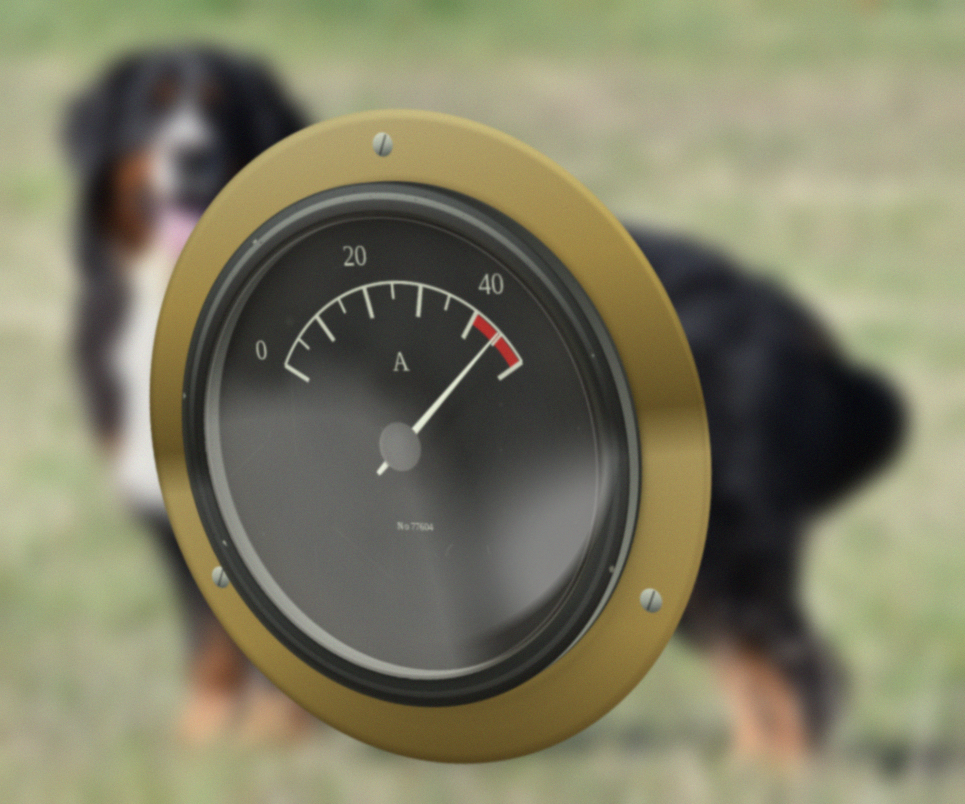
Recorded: 45 A
